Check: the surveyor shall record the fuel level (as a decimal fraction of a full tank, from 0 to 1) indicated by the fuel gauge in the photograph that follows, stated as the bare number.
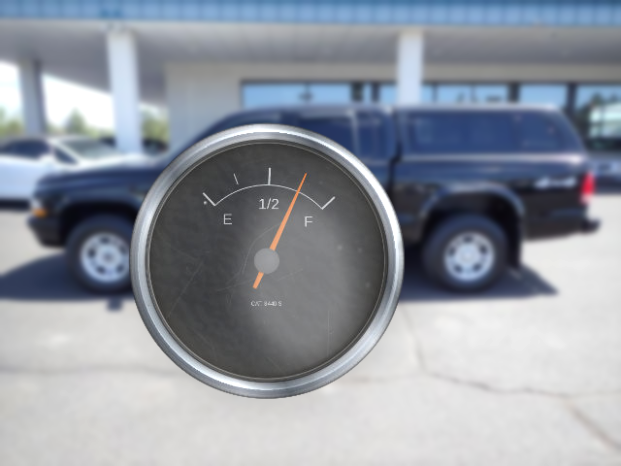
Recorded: 0.75
